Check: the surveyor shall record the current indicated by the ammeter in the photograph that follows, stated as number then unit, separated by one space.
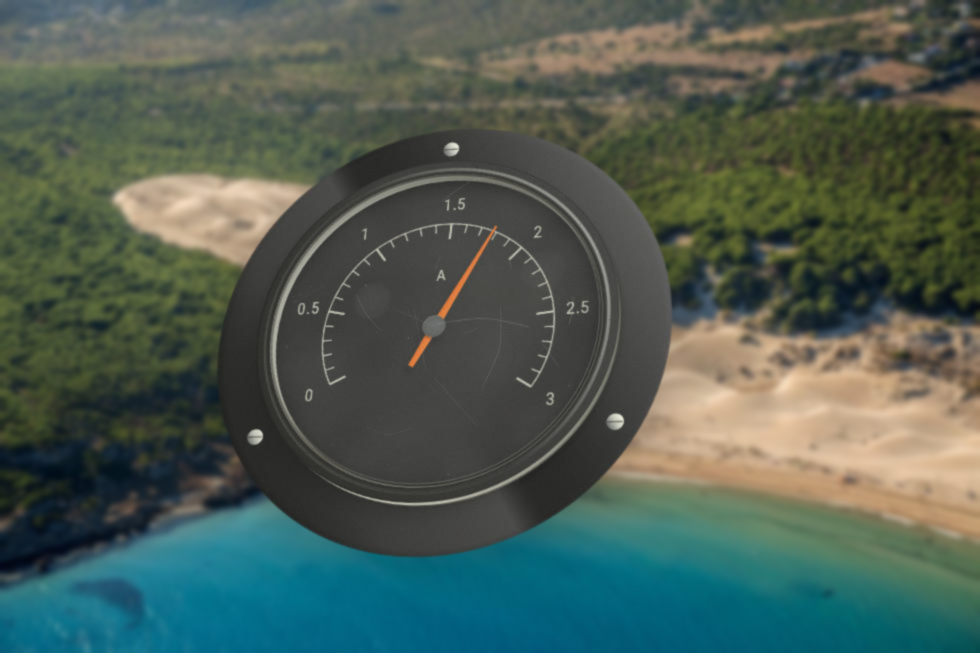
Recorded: 1.8 A
